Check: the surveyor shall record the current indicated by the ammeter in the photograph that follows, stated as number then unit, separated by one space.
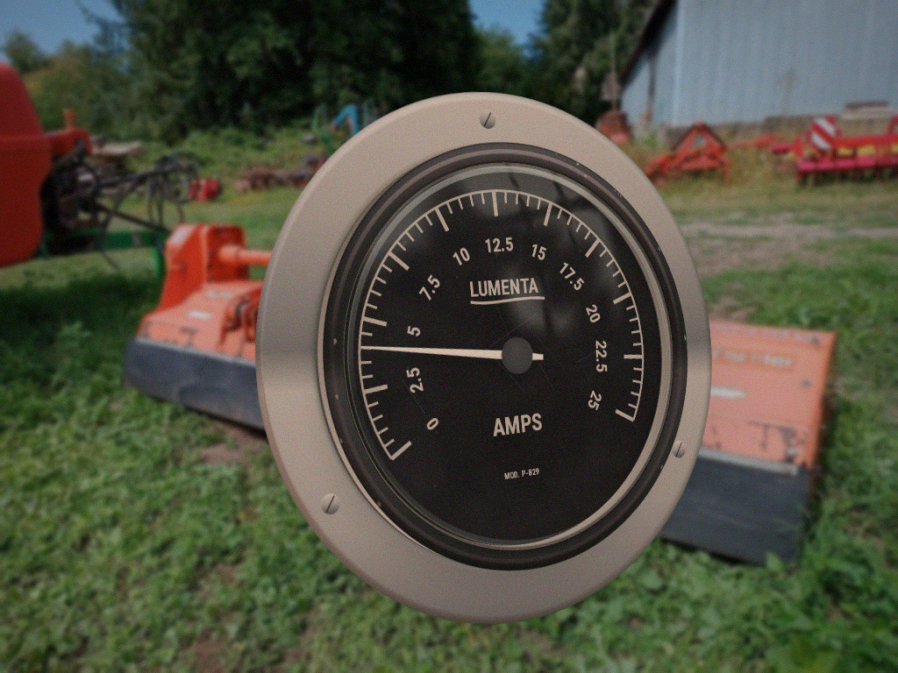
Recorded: 4 A
